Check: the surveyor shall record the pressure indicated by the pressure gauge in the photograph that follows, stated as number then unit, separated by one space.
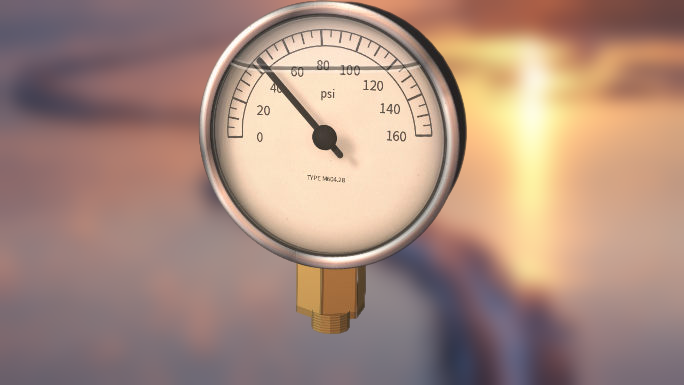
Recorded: 45 psi
